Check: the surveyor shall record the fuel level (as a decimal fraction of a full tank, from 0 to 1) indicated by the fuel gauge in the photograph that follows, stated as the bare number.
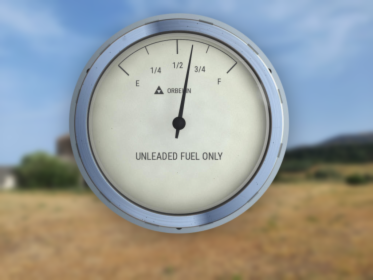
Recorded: 0.625
